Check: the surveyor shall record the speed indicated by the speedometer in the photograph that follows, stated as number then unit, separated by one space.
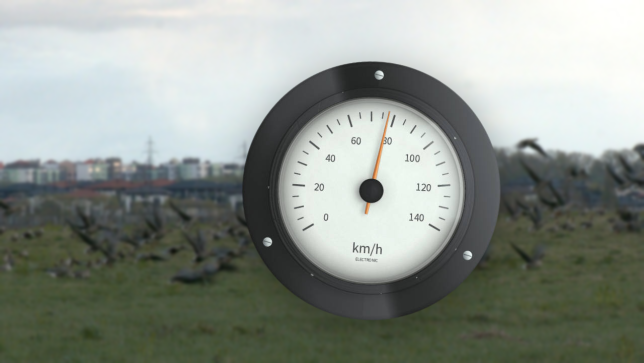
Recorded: 77.5 km/h
